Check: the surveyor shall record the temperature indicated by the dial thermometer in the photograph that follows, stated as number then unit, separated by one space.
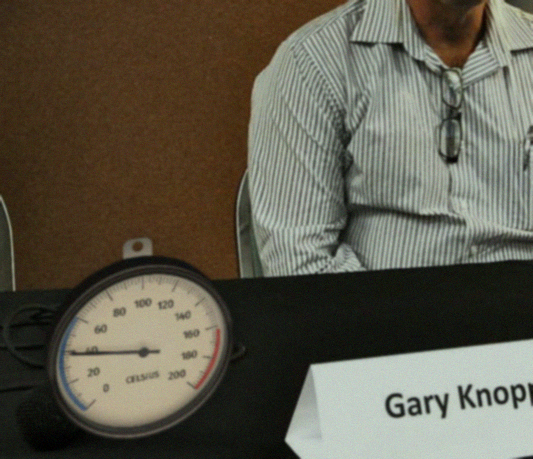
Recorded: 40 °C
